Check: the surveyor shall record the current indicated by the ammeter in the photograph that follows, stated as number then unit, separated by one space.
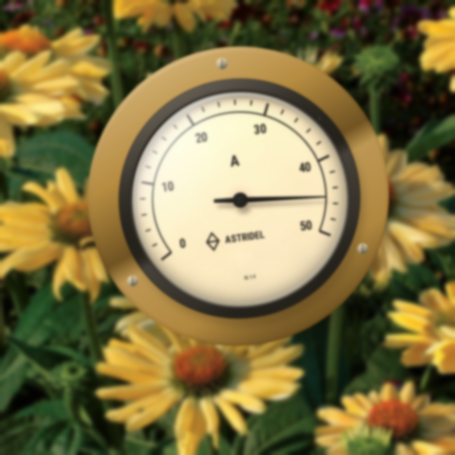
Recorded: 45 A
